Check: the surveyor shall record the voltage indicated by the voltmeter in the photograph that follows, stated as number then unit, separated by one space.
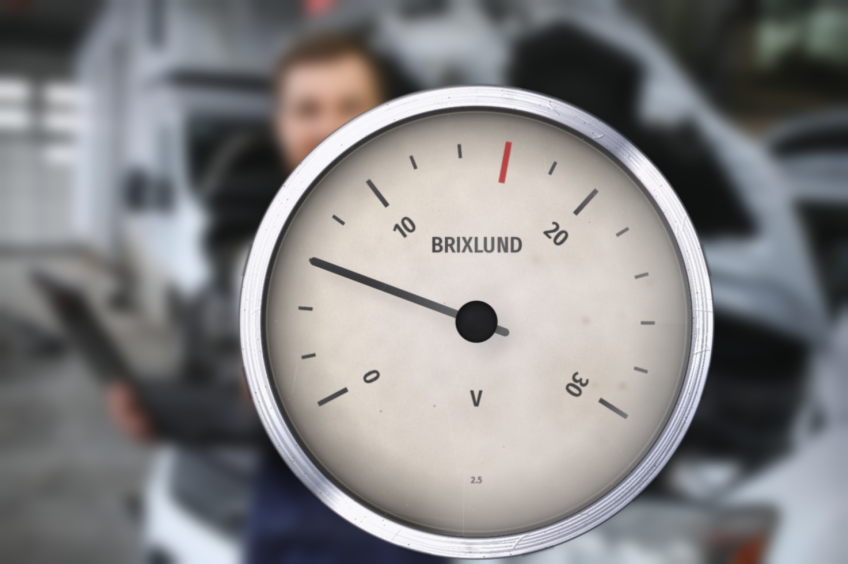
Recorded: 6 V
